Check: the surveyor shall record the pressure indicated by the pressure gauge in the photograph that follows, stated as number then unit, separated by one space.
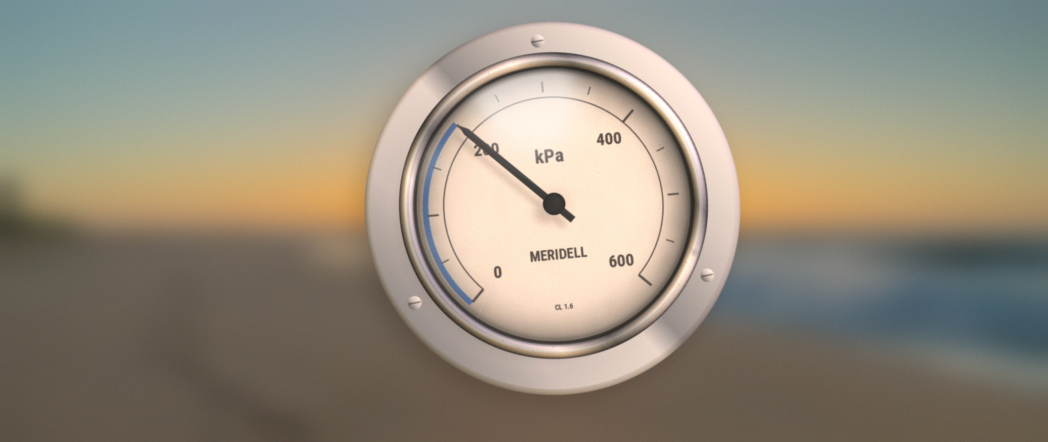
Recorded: 200 kPa
